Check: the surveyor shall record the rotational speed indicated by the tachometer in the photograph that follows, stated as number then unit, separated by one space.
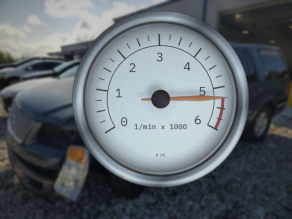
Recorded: 5250 rpm
